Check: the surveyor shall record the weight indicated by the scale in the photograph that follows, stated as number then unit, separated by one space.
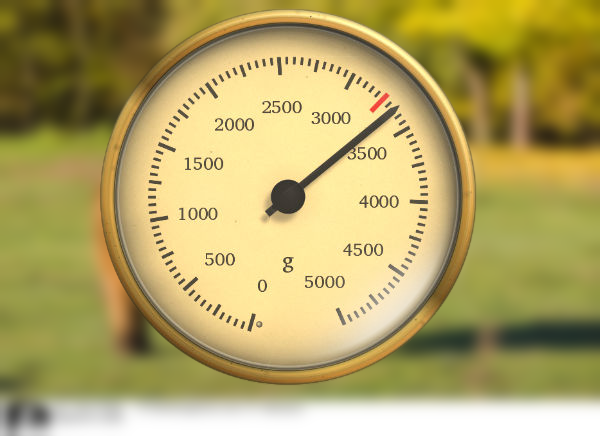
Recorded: 3350 g
